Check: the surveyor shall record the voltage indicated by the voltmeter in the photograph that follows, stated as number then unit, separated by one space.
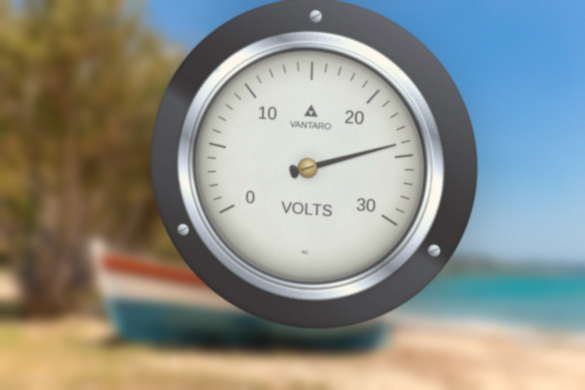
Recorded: 24 V
